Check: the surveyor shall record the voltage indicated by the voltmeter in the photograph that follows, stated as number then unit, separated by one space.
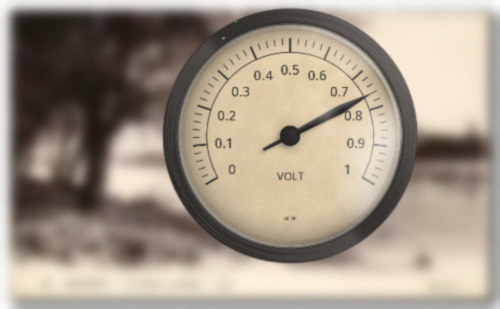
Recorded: 0.76 V
